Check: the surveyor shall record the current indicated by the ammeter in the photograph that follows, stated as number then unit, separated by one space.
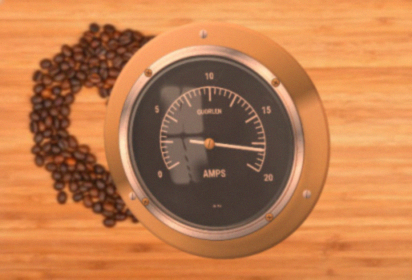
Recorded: 18 A
